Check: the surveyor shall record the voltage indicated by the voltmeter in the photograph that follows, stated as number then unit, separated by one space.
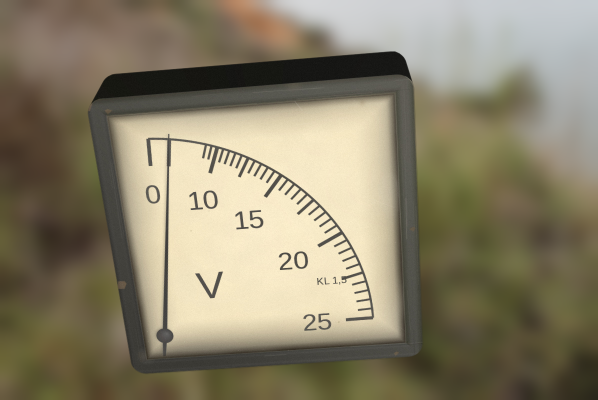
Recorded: 5 V
